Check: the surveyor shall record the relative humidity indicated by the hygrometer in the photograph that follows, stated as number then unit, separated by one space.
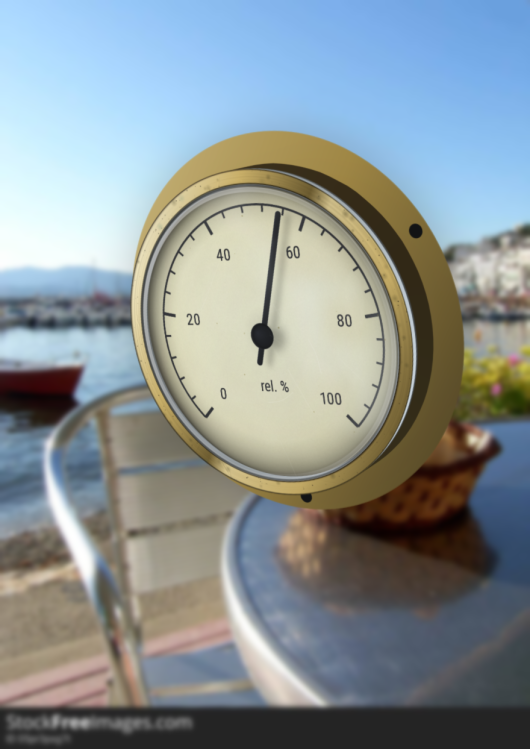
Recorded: 56 %
